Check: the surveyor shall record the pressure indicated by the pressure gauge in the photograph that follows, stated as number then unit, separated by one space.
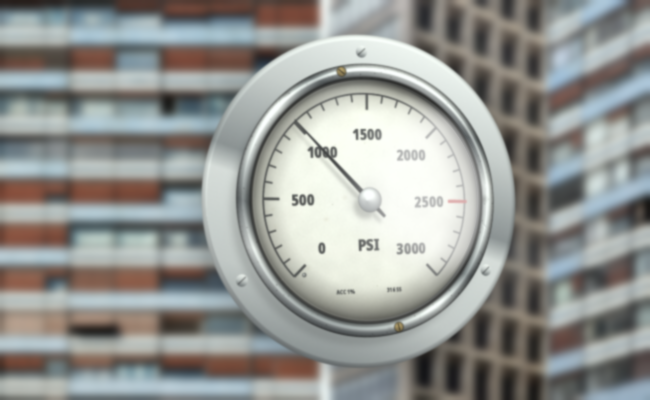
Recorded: 1000 psi
